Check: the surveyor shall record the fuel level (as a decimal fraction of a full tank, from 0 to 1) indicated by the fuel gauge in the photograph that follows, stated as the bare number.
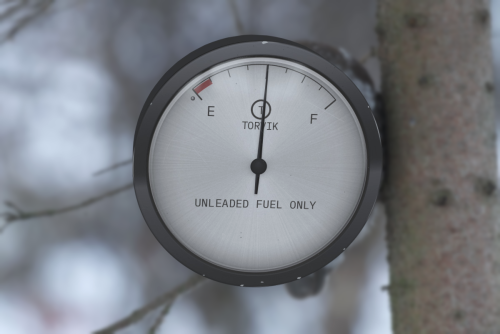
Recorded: 0.5
